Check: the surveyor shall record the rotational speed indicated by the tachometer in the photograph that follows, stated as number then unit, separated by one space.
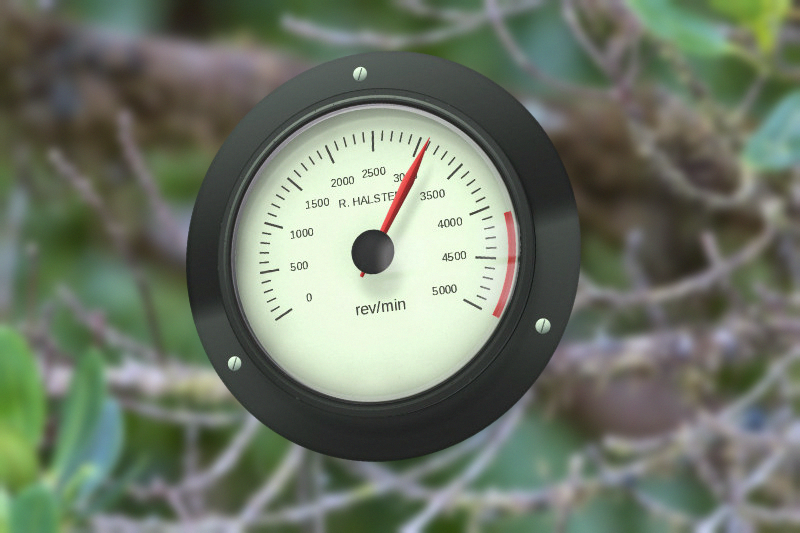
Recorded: 3100 rpm
